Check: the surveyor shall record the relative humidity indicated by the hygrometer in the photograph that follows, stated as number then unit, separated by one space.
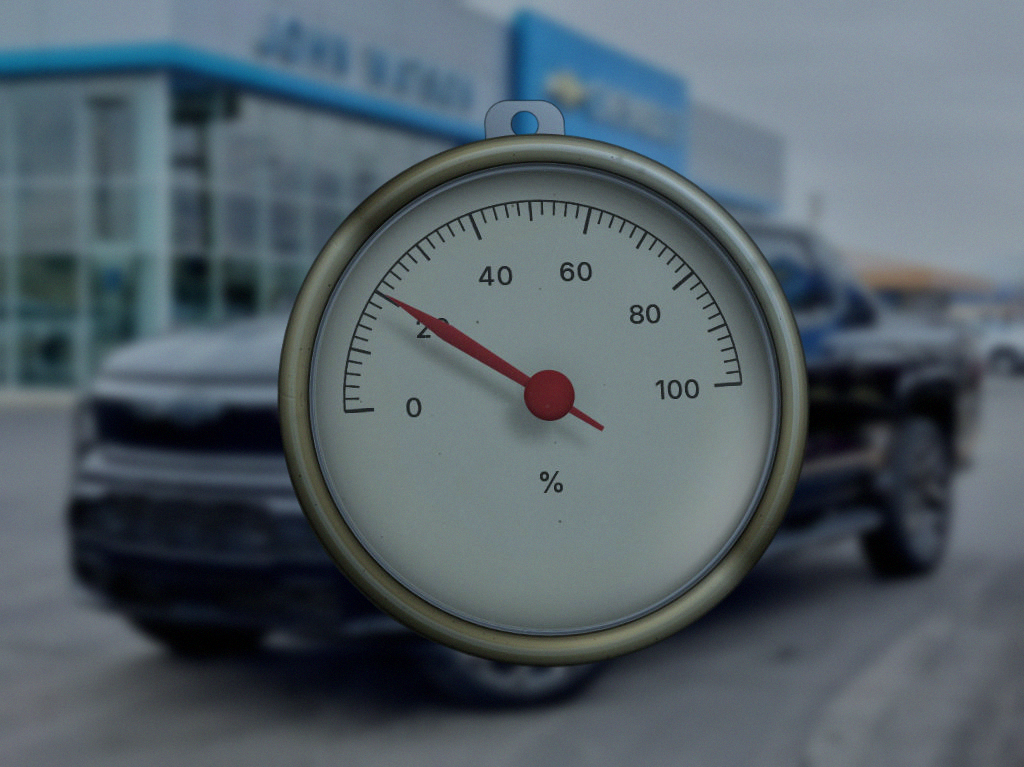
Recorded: 20 %
